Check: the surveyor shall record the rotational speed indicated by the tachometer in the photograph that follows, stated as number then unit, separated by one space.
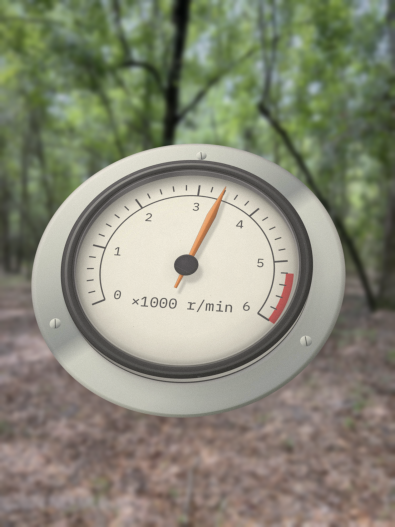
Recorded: 3400 rpm
